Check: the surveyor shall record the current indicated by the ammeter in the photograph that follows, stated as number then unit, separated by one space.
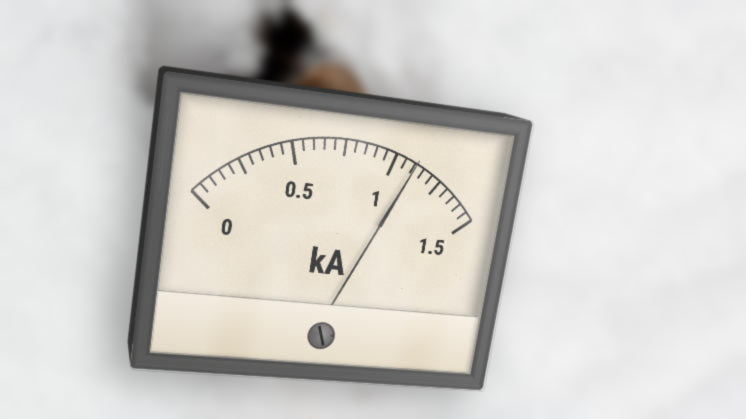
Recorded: 1.1 kA
